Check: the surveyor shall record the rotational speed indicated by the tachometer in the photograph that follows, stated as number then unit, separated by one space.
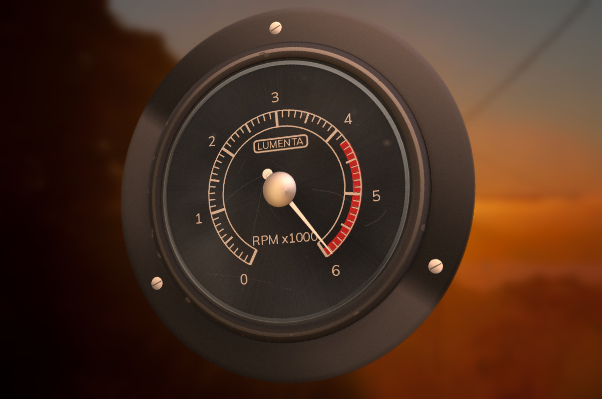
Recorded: 5900 rpm
